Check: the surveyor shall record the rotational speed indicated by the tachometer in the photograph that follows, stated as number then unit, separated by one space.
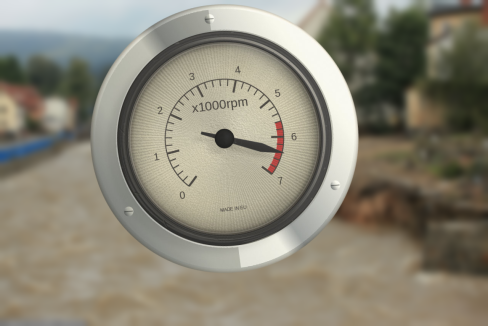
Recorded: 6400 rpm
